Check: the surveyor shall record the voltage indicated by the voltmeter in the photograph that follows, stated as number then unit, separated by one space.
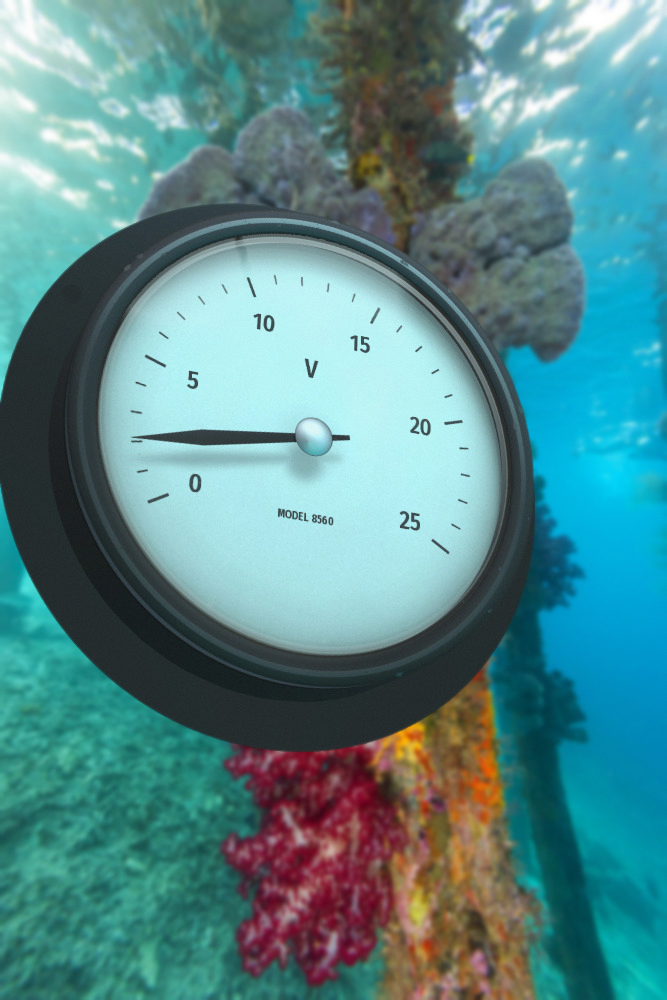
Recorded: 2 V
